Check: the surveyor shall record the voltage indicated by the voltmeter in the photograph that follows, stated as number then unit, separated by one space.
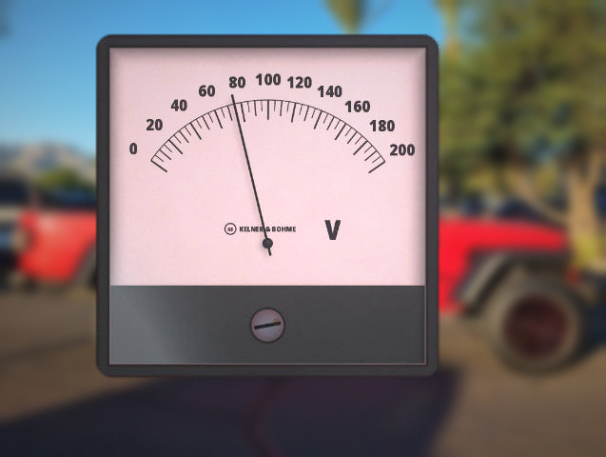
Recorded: 75 V
